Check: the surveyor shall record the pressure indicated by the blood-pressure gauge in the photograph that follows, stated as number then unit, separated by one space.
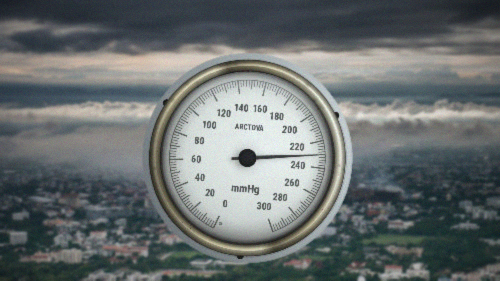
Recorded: 230 mmHg
